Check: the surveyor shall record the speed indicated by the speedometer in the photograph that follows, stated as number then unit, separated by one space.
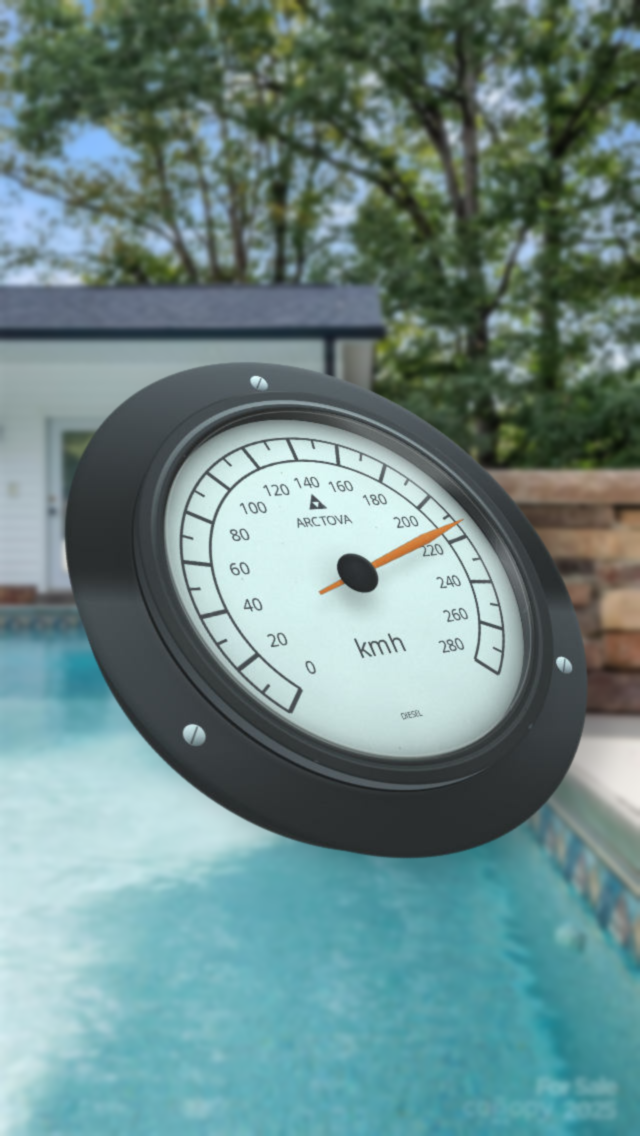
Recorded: 215 km/h
